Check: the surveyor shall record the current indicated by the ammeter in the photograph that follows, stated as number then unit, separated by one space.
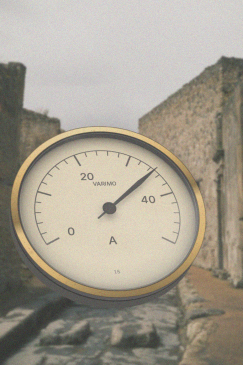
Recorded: 35 A
